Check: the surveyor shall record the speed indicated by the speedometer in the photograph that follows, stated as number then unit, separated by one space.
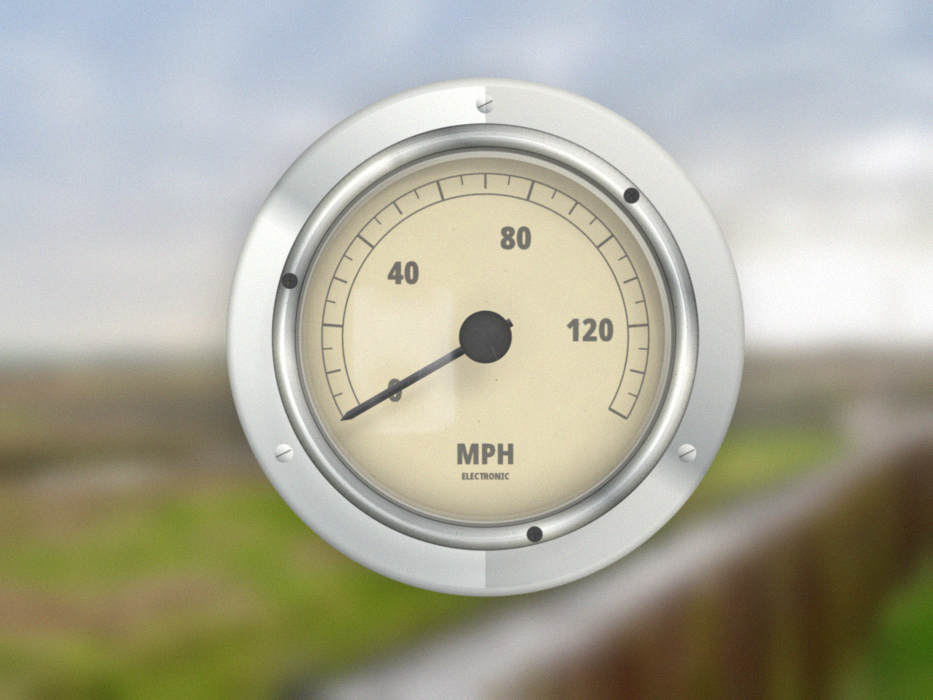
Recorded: 0 mph
